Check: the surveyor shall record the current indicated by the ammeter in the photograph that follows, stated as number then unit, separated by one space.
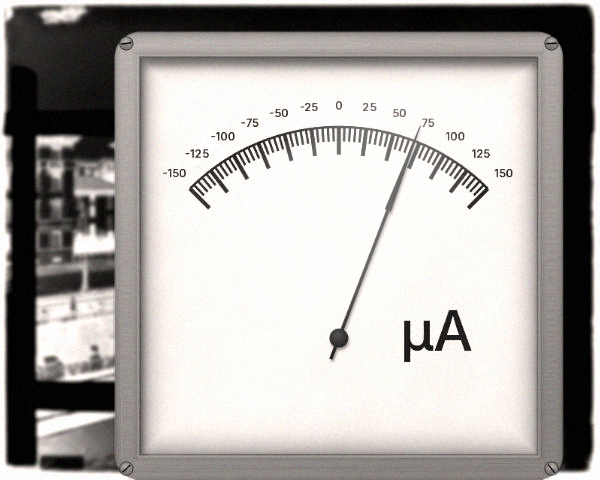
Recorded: 70 µA
